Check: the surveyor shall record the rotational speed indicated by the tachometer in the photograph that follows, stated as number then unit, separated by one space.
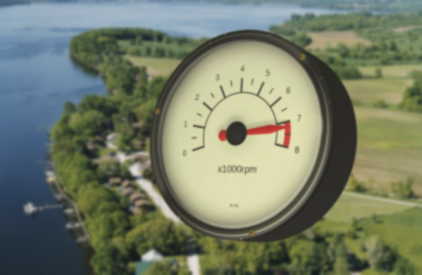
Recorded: 7250 rpm
